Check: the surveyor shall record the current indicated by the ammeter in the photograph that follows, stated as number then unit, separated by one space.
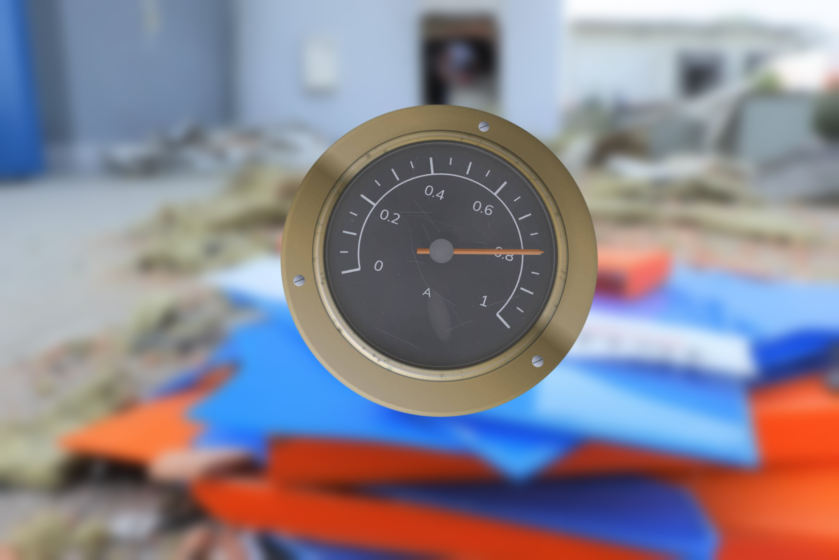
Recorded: 0.8 A
